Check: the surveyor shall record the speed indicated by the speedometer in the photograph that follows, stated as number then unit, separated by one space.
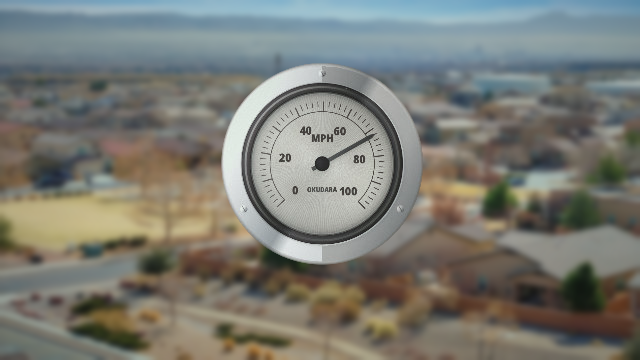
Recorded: 72 mph
